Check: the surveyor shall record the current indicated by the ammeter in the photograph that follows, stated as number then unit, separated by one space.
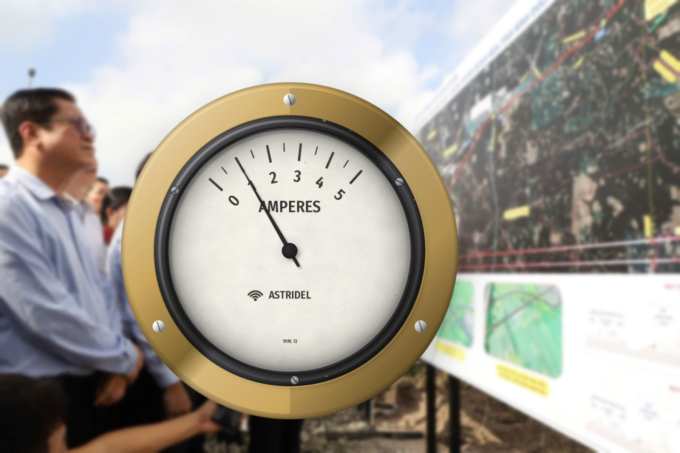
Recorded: 1 A
